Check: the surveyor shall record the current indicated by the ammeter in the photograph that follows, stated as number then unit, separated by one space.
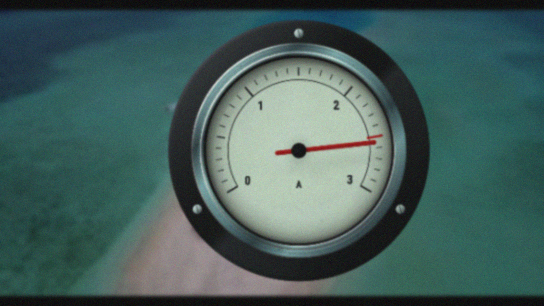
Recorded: 2.55 A
